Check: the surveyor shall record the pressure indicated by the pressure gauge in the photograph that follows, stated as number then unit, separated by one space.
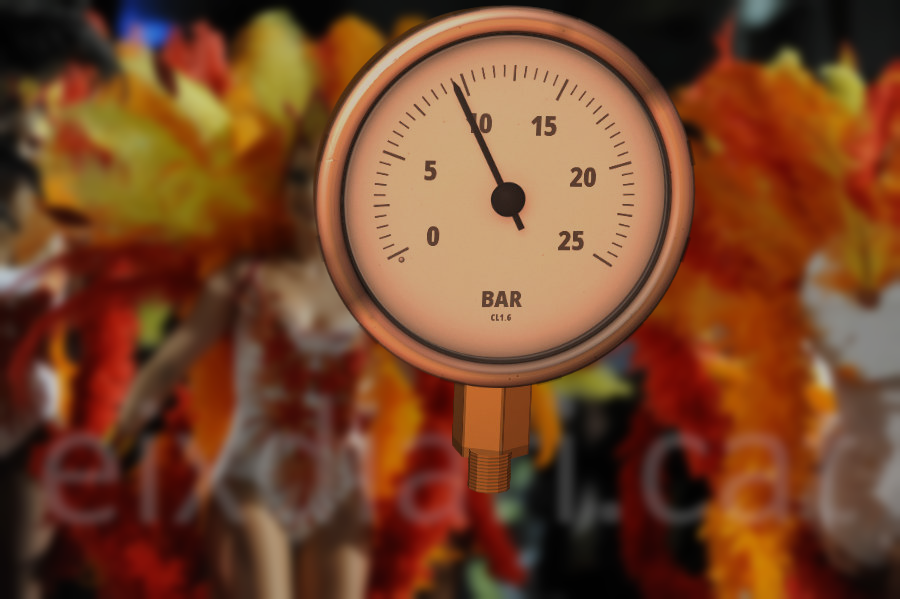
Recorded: 9.5 bar
